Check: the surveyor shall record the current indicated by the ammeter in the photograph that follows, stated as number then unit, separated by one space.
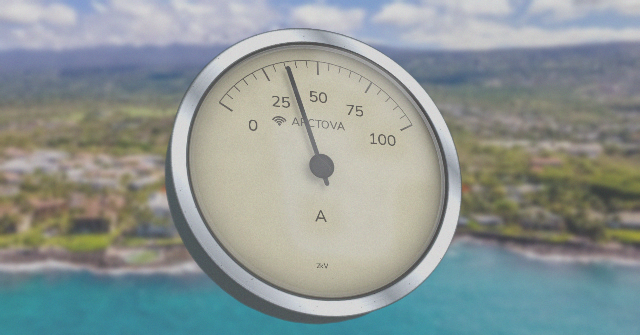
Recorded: 35 A
